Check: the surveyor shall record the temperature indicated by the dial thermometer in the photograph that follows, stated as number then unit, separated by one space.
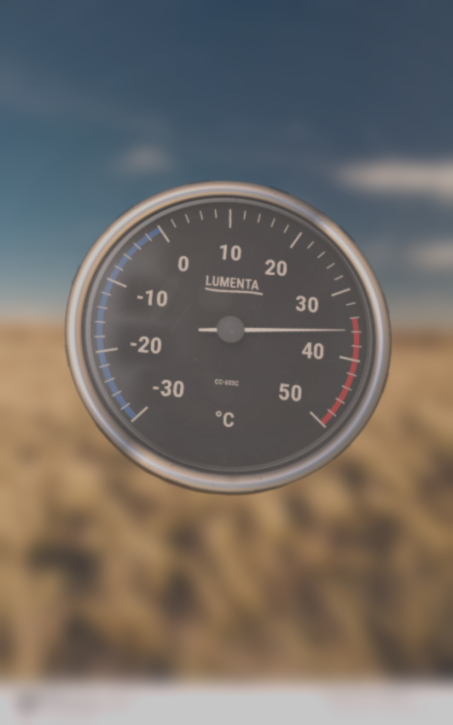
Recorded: 36 °C
